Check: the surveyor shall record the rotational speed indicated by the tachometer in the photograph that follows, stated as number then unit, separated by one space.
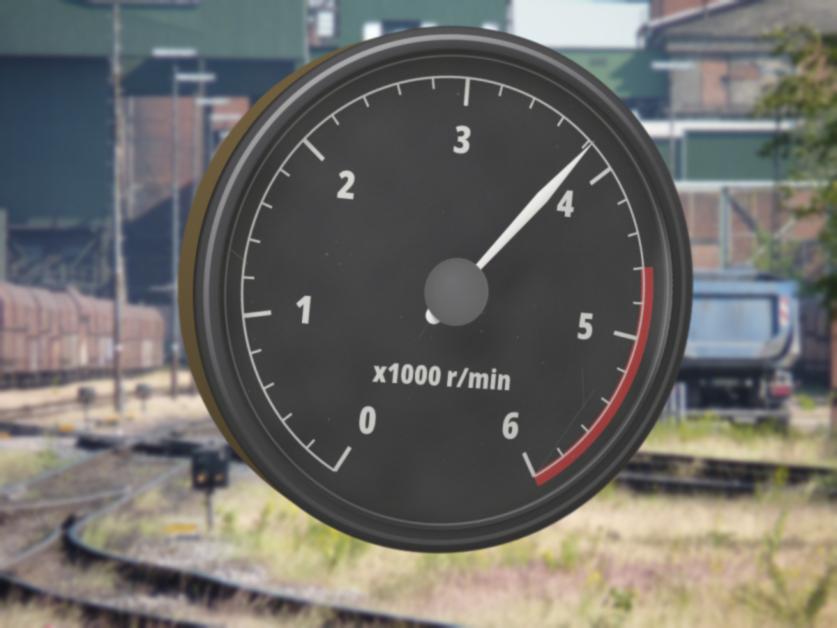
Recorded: 3800 rpm
